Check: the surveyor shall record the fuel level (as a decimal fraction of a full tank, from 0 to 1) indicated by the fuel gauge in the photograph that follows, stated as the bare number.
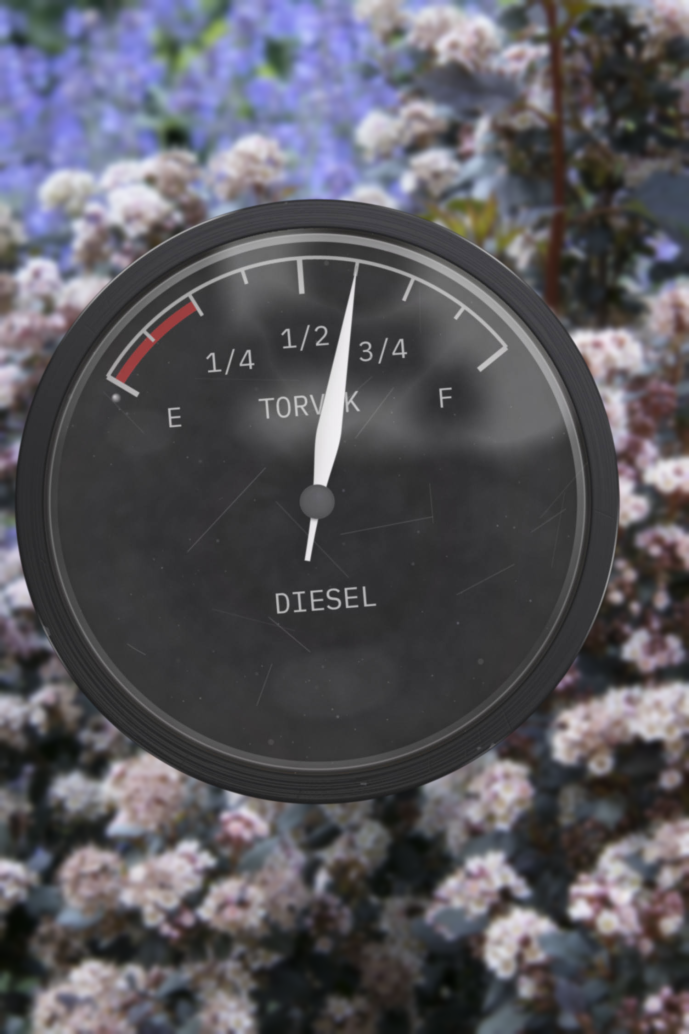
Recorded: 0.625
